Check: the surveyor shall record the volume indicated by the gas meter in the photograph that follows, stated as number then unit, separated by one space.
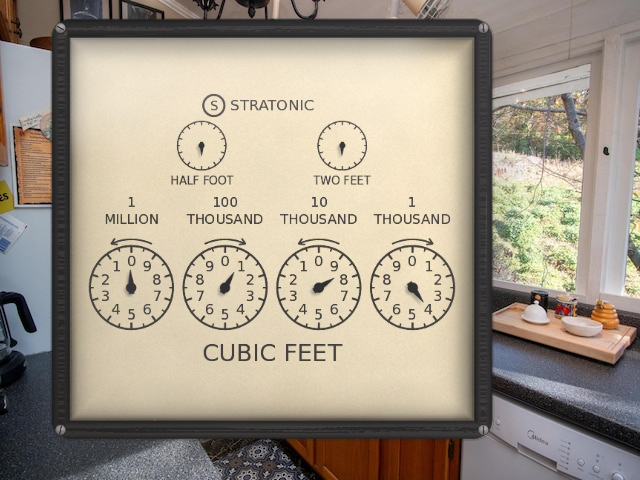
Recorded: 8400 ft³
